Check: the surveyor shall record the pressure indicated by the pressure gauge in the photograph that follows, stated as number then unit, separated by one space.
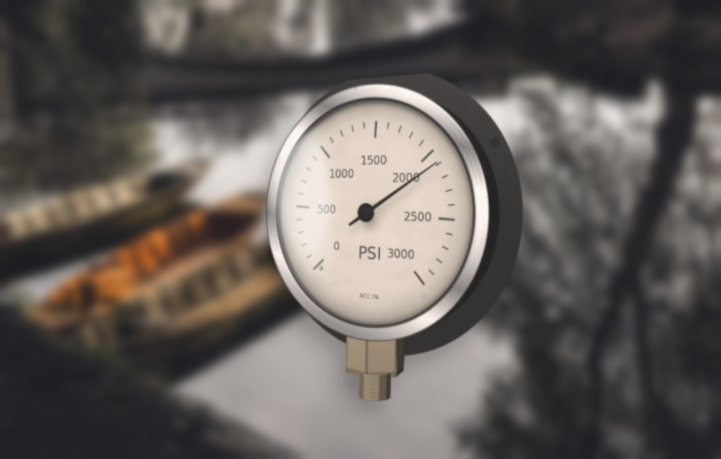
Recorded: 2100 psi
